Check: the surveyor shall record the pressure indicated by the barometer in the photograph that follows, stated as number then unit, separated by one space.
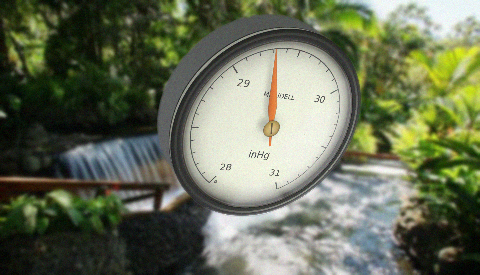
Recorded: 29.3 inHg
